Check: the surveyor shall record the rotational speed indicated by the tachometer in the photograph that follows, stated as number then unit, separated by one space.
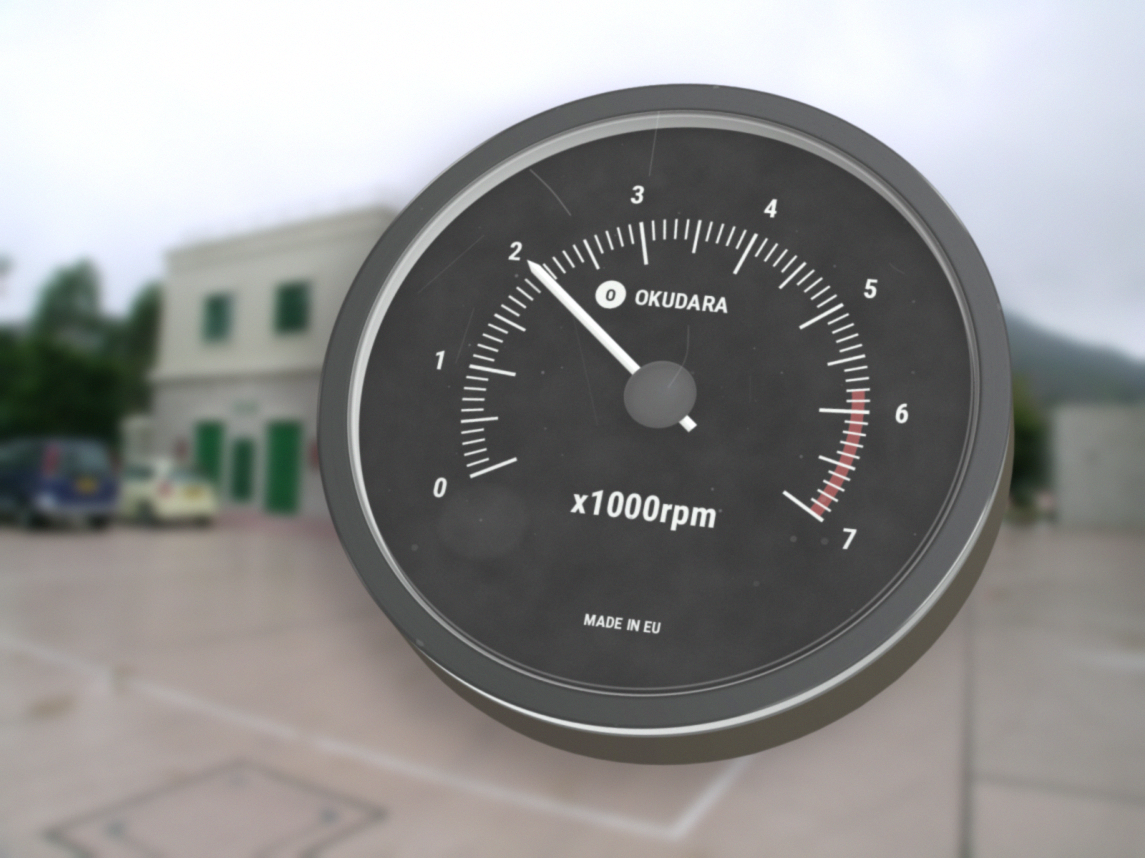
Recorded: 2000 rpm
